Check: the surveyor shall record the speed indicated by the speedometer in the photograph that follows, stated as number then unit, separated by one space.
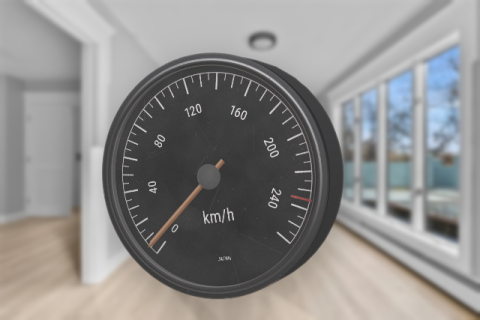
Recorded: 5 km/h
